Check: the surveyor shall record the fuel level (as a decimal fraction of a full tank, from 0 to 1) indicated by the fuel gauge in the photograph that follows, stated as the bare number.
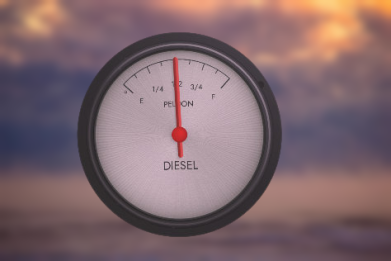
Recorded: 0.5
